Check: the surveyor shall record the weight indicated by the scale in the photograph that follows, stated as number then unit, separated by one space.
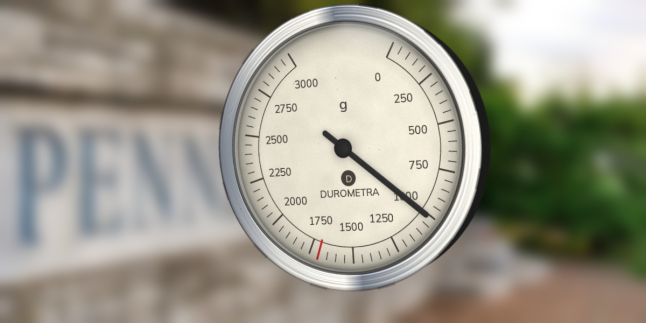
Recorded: 1000 g
